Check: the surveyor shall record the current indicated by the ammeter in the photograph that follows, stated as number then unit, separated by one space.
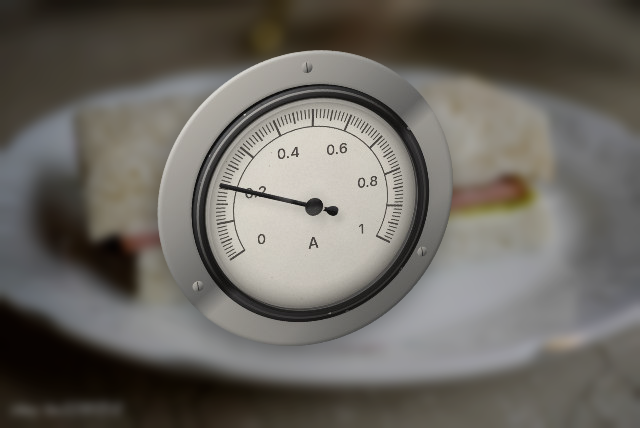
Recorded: 0.2 A
